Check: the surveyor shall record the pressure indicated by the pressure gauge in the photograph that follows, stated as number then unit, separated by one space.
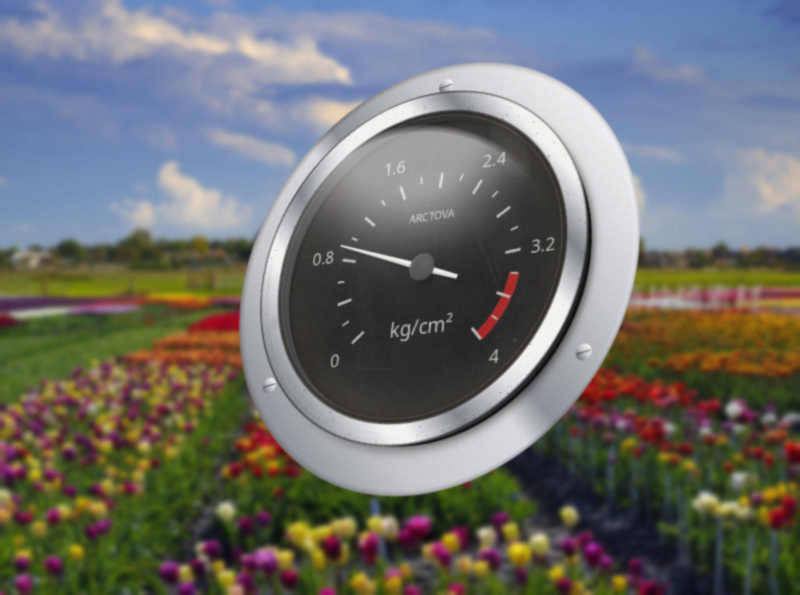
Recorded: 0.9 kg/cm²
